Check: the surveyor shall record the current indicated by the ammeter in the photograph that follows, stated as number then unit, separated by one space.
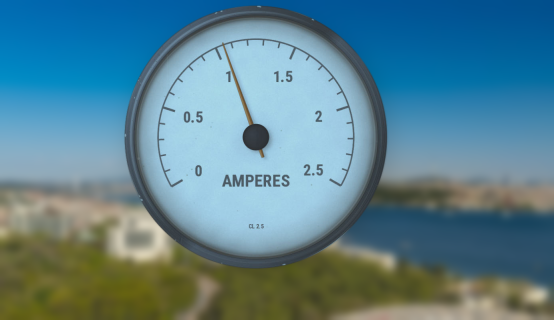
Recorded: 1.05 A
